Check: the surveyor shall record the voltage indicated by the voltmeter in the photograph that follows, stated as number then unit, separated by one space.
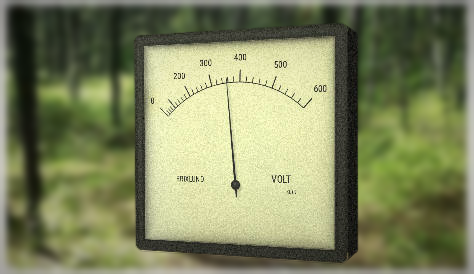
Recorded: 360 V
